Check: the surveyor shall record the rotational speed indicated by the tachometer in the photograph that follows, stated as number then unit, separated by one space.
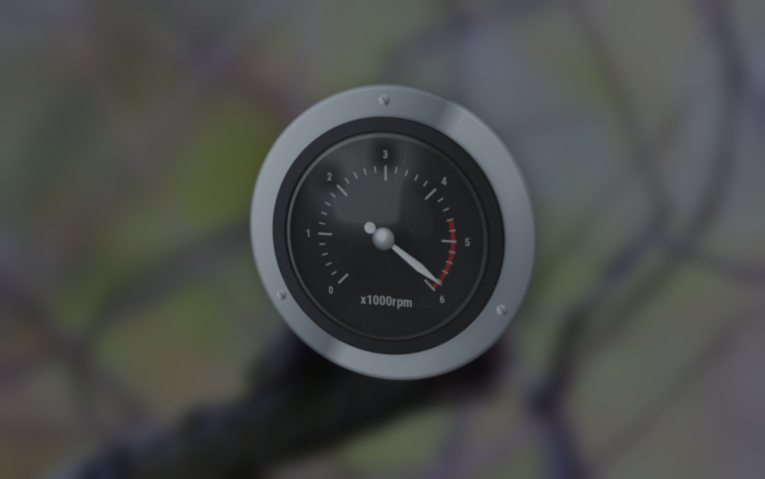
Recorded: 5800 rpm
